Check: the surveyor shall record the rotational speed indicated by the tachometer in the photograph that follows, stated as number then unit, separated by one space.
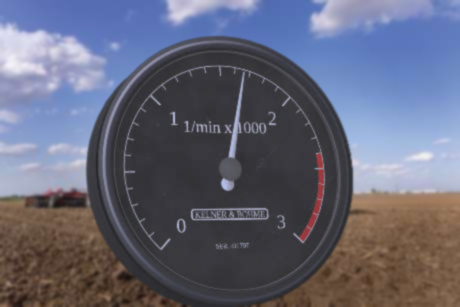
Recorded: 1650 rpm
